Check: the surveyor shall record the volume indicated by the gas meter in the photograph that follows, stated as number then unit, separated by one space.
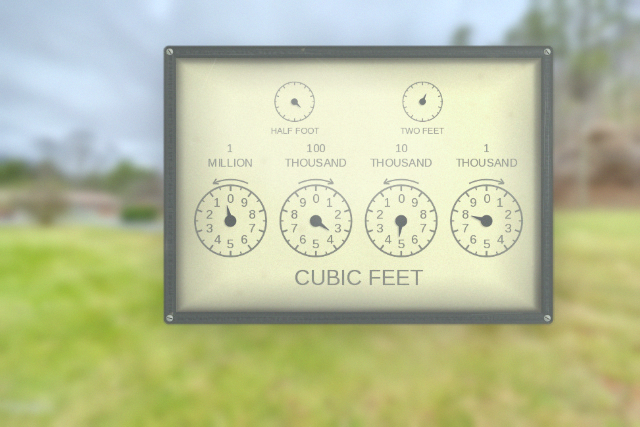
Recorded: 34800 ft³
